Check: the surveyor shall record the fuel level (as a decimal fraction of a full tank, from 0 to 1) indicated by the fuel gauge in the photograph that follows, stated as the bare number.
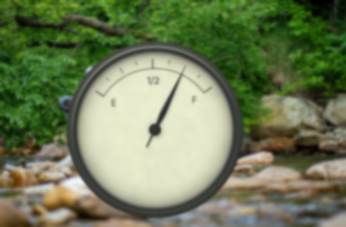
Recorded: 0.75
